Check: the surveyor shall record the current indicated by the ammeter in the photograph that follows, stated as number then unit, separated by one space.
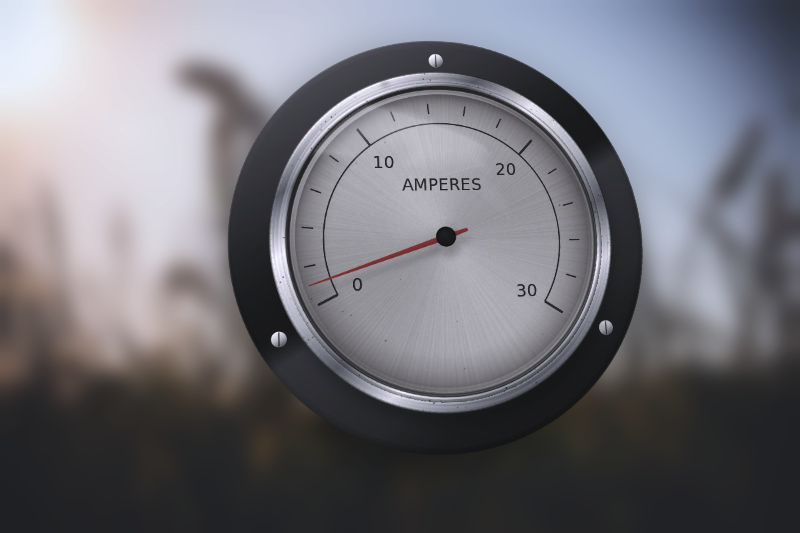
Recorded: 1 A
